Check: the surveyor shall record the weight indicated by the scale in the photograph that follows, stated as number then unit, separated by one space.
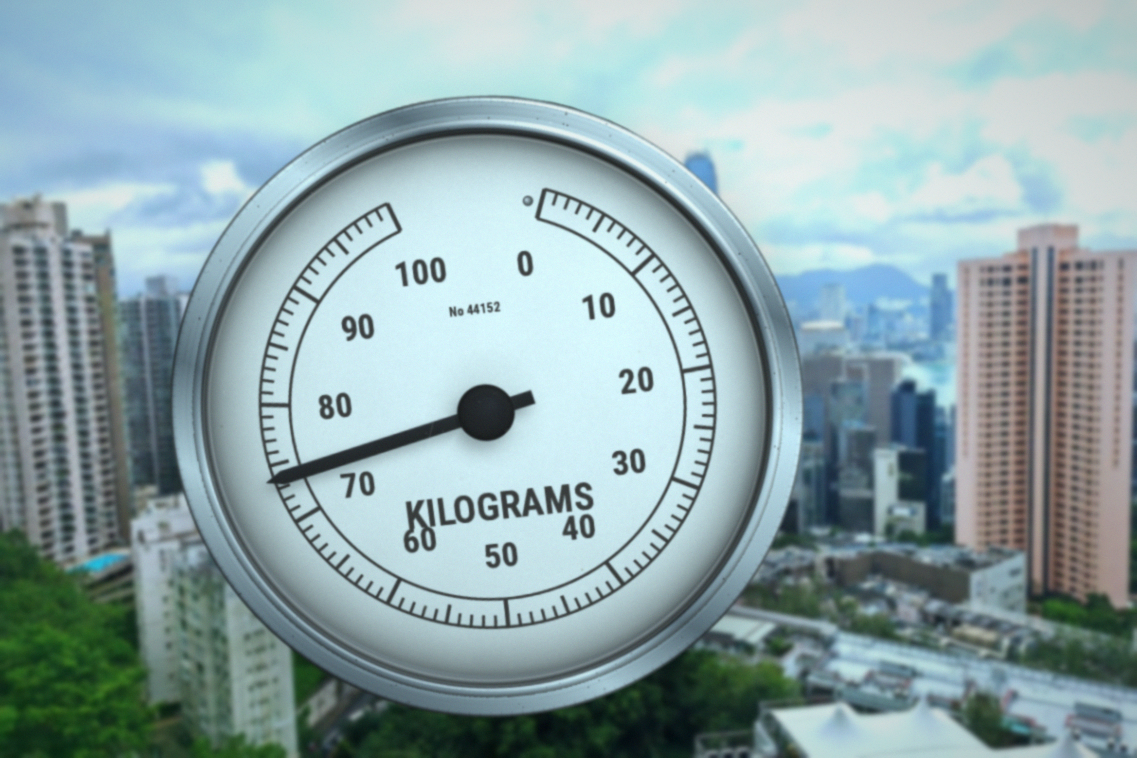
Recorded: 74 kg
